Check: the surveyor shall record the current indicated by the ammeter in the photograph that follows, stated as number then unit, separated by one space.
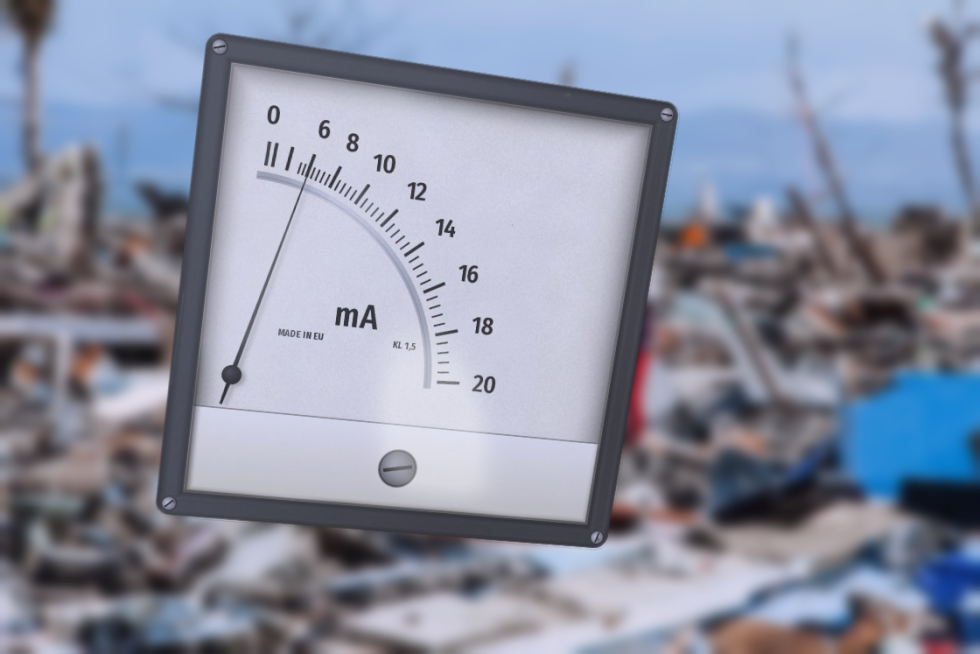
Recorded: 6 mA
